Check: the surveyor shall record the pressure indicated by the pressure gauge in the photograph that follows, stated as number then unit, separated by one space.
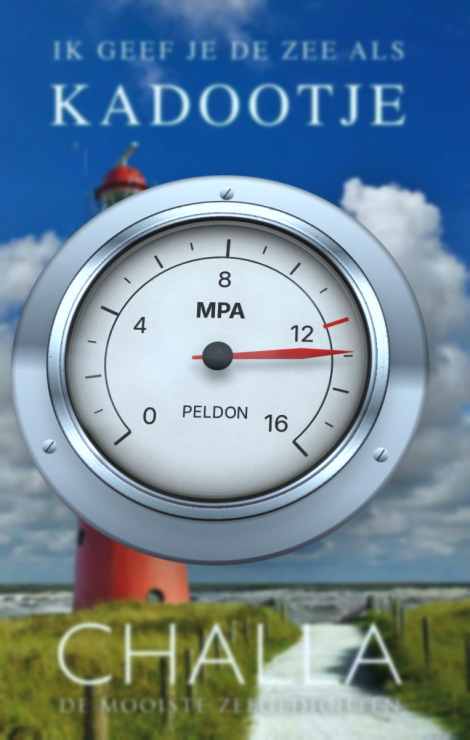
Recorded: 13 MPa
